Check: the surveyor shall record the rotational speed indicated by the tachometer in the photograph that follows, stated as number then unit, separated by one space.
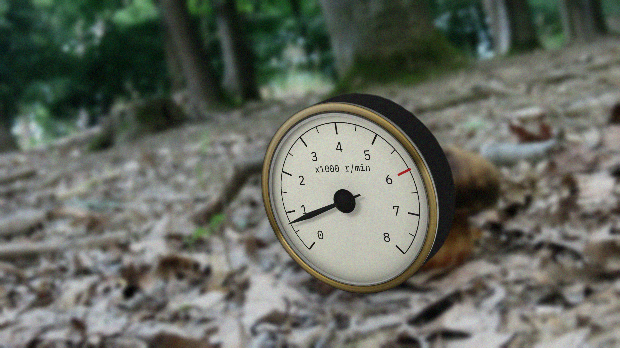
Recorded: 750 rpm
